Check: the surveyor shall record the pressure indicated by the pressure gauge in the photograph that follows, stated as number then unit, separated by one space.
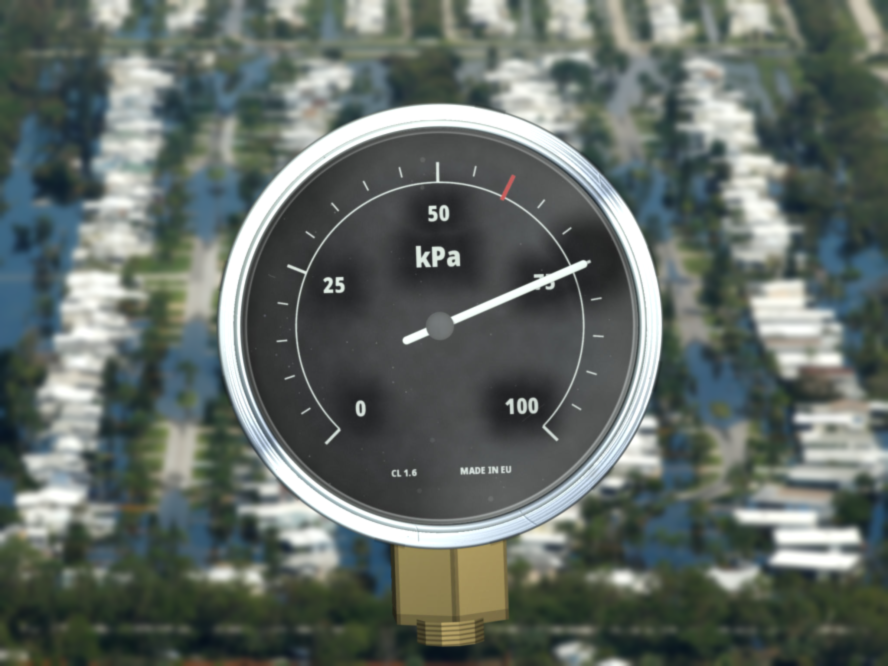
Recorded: 75 kPa
